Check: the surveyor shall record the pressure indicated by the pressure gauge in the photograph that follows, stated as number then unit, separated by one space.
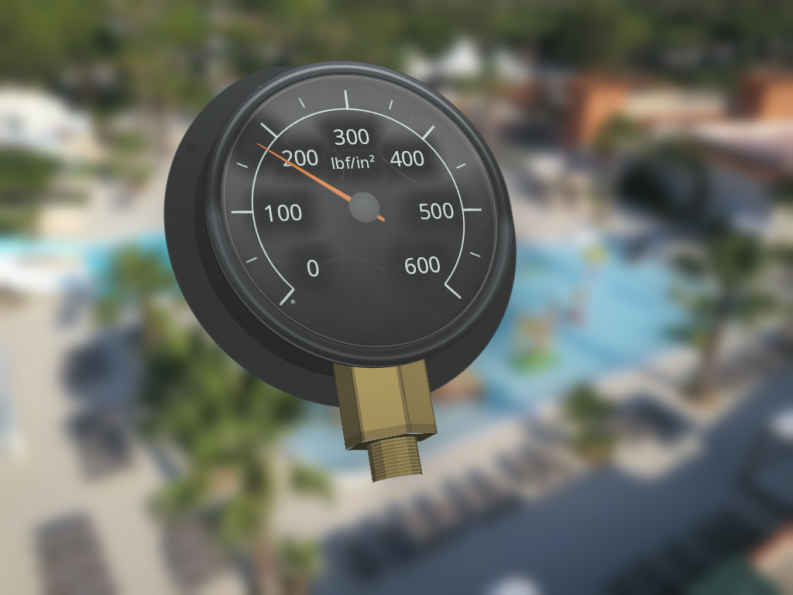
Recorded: 175 psi
